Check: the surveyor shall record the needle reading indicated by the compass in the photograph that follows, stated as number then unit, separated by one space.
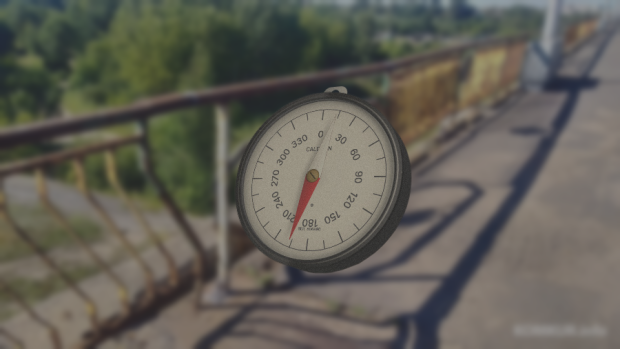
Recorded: 195 °
